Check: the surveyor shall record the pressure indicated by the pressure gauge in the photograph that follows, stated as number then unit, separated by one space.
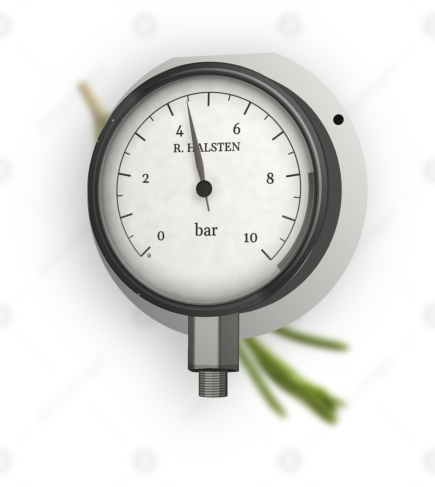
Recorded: 4.5 bar
